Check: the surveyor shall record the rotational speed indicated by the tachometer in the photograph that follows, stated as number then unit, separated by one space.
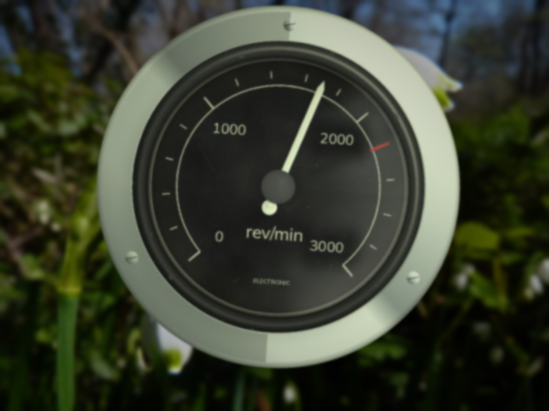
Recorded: 1700 rpm
